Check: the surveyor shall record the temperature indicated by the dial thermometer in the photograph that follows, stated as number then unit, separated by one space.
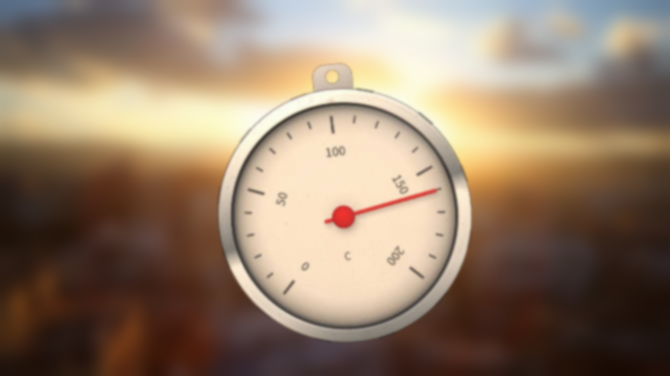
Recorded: 160 °C
